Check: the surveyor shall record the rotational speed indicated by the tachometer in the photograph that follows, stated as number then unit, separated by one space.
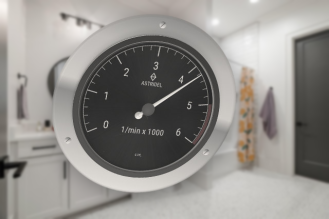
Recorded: 4200 rpm
